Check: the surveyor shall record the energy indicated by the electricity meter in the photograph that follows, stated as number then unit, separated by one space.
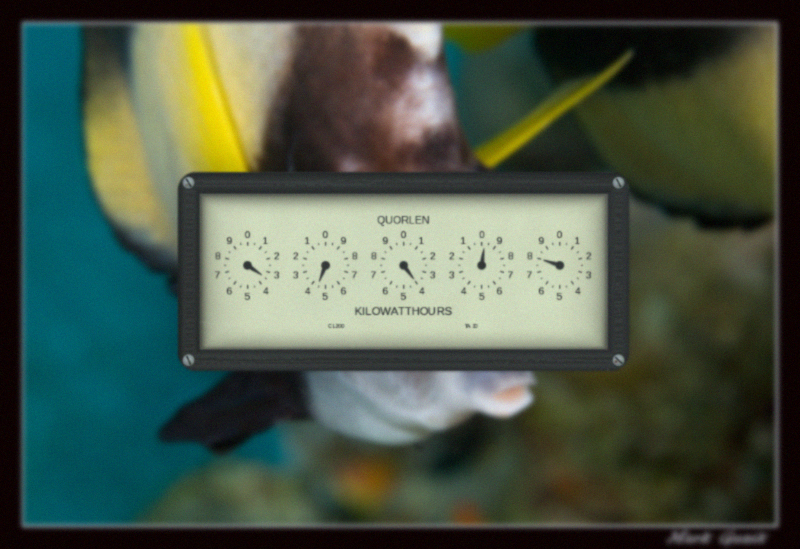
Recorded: 34398 kWh
